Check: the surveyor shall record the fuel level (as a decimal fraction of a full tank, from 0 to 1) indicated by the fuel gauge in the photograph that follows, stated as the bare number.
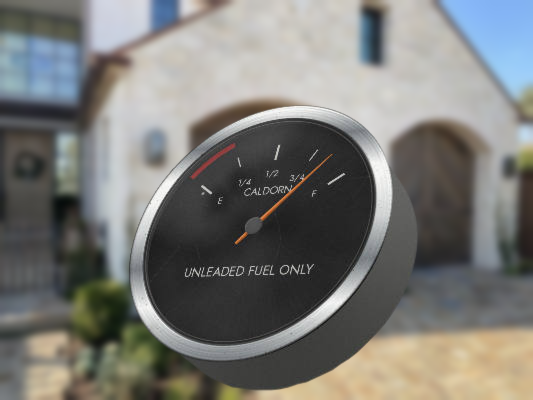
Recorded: 0.875
